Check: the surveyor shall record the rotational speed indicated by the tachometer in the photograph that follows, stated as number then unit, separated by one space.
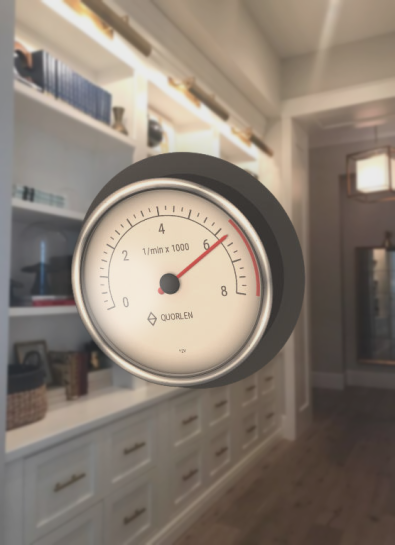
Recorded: 6250 rpm
